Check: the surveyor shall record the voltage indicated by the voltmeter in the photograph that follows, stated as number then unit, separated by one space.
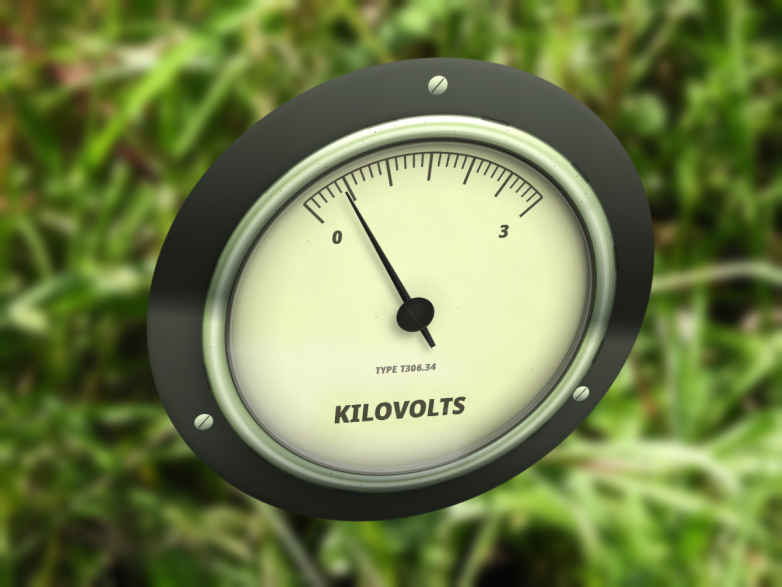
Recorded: 0.45 kV
